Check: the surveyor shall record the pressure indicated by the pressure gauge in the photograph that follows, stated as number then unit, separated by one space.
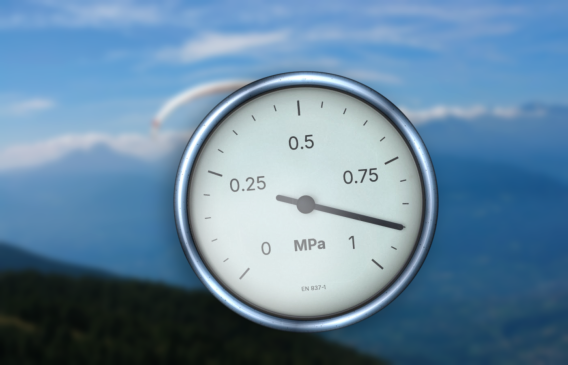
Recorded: 0.9 MPa
